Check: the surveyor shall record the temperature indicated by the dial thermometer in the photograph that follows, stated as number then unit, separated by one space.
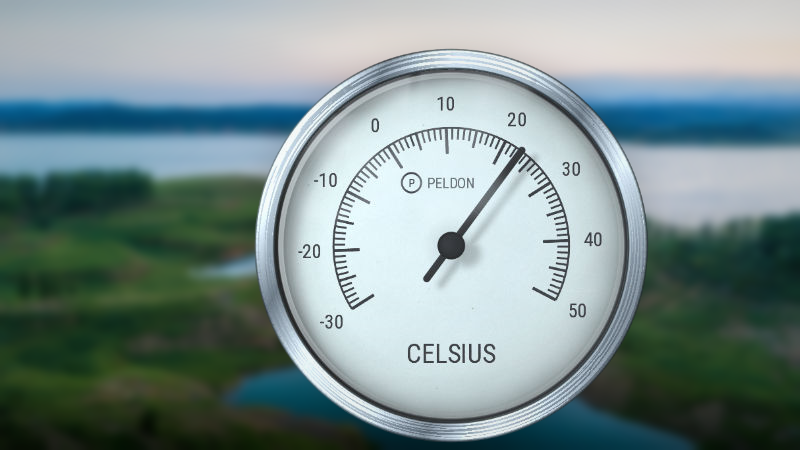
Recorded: 23 °C
